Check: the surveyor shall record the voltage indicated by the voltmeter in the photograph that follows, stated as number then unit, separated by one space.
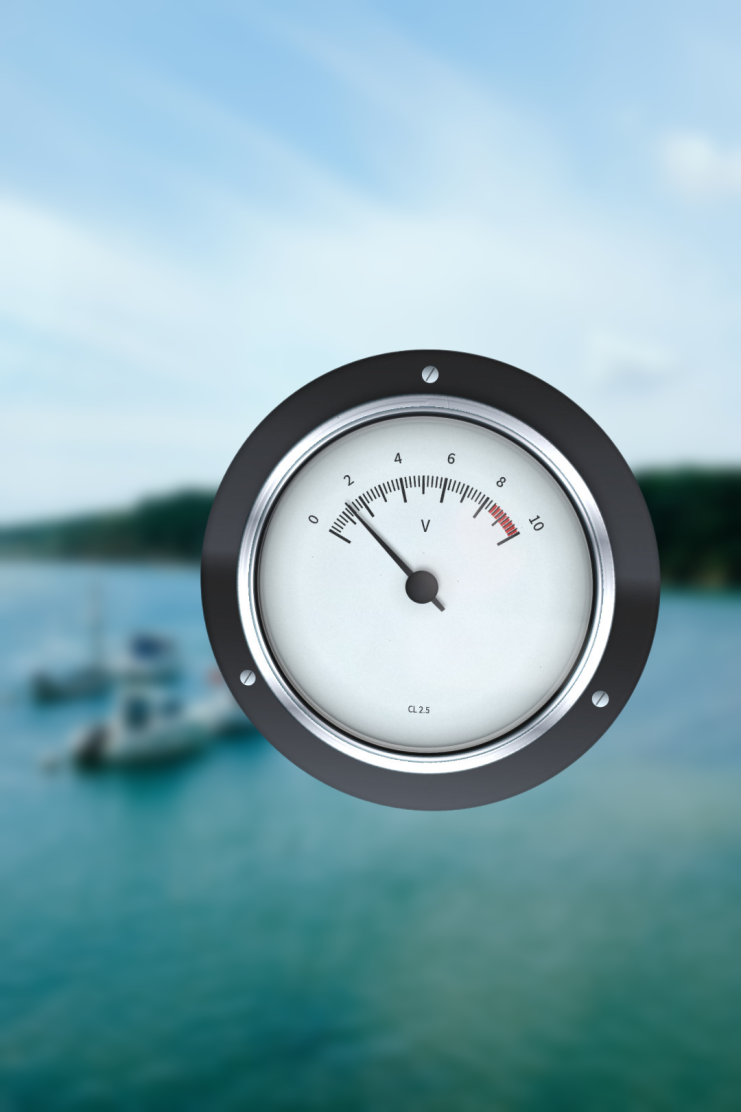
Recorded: 1.4 V
